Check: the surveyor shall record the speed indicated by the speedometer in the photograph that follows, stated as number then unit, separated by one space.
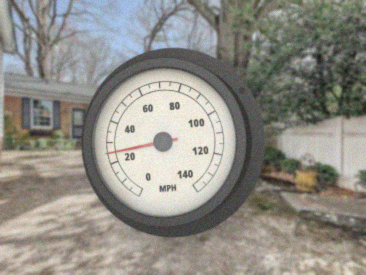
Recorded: 25 mph
